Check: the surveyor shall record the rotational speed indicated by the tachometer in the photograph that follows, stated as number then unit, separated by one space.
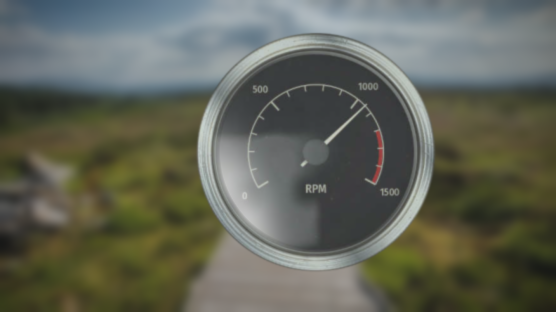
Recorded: 1050 rpm
